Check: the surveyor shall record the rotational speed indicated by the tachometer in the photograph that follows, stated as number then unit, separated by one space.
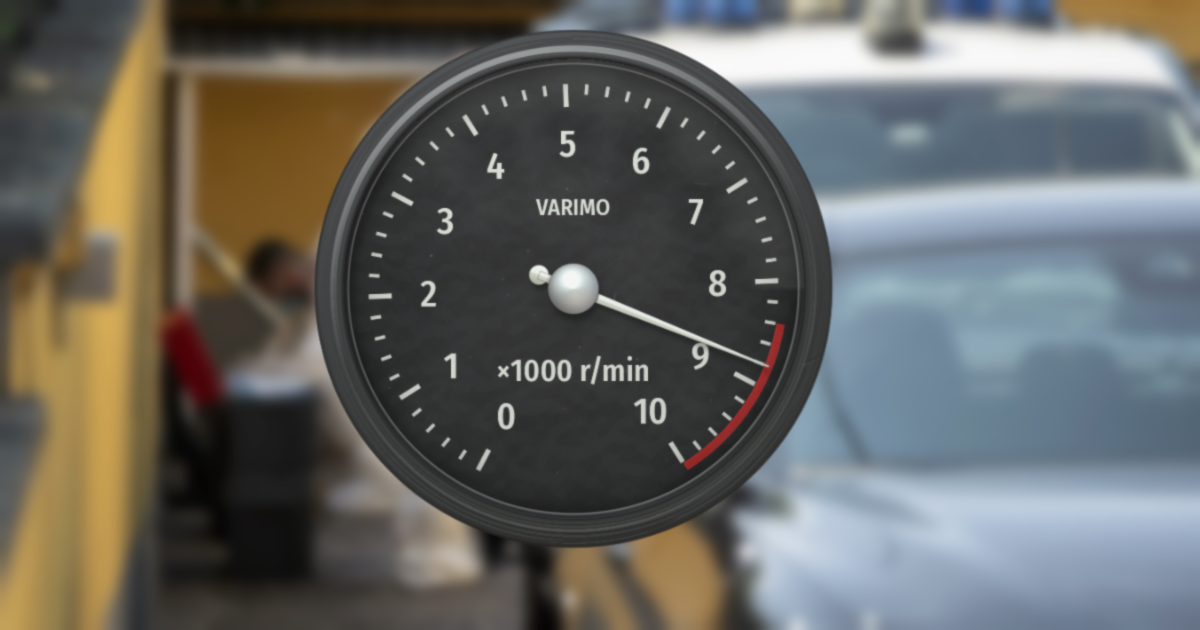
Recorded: 8800 rpm
